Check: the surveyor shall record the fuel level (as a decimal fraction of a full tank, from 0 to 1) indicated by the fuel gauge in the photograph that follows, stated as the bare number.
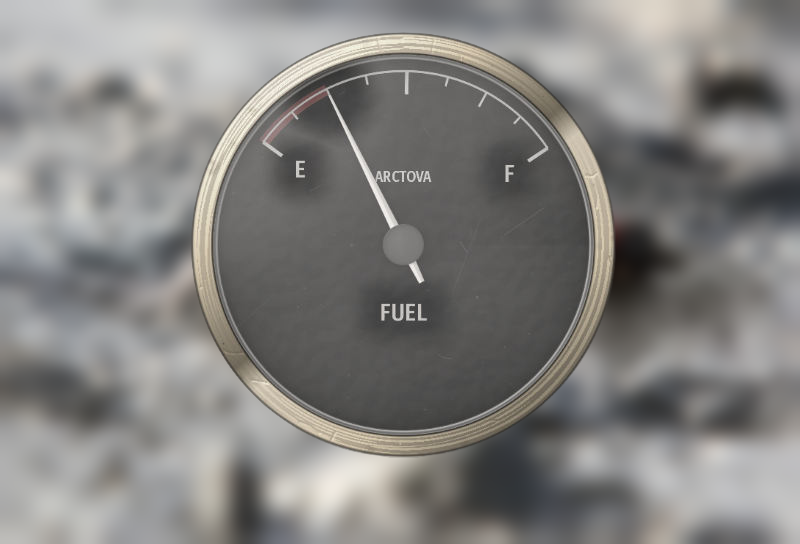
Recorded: 0.25
